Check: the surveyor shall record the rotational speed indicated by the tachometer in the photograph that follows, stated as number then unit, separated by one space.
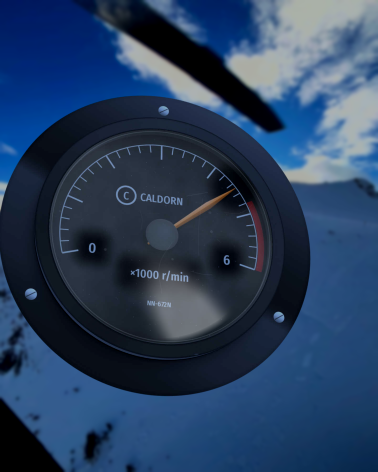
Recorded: 4500 rpm
